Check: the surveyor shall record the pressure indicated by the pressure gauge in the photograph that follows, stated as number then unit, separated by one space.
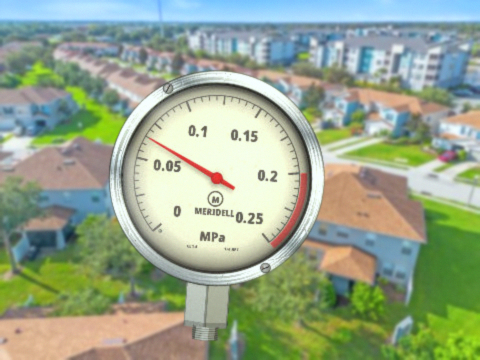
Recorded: 0.065 MPa
